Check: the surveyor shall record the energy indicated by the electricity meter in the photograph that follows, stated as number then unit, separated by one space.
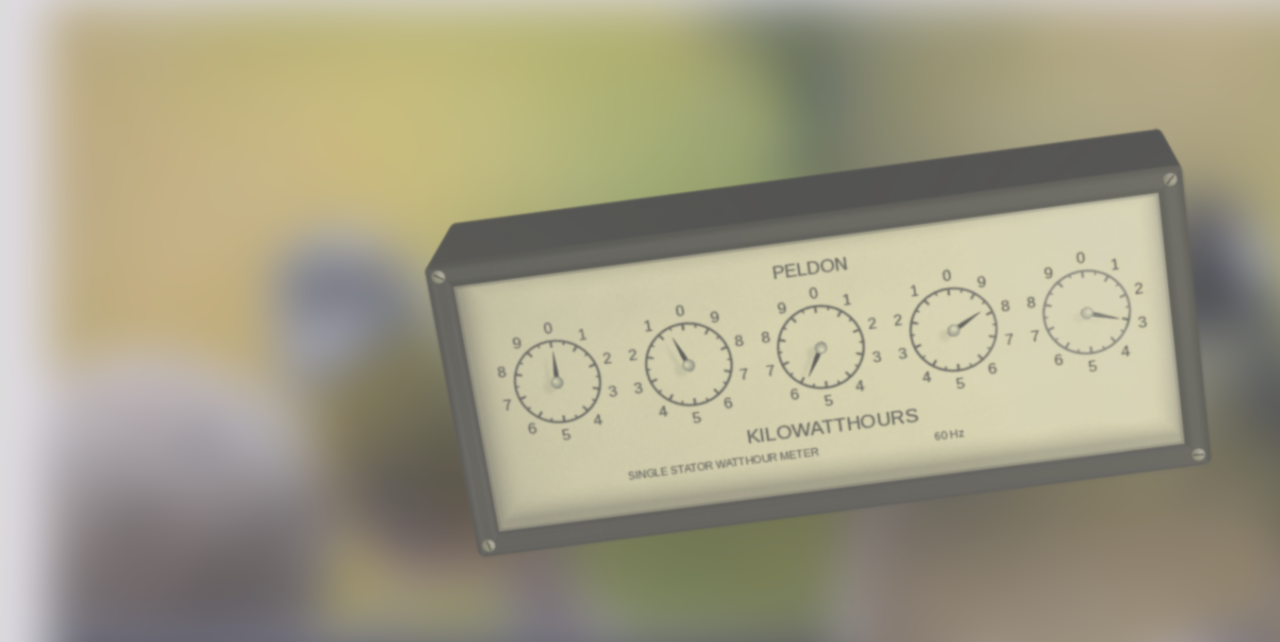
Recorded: 583 kWh
